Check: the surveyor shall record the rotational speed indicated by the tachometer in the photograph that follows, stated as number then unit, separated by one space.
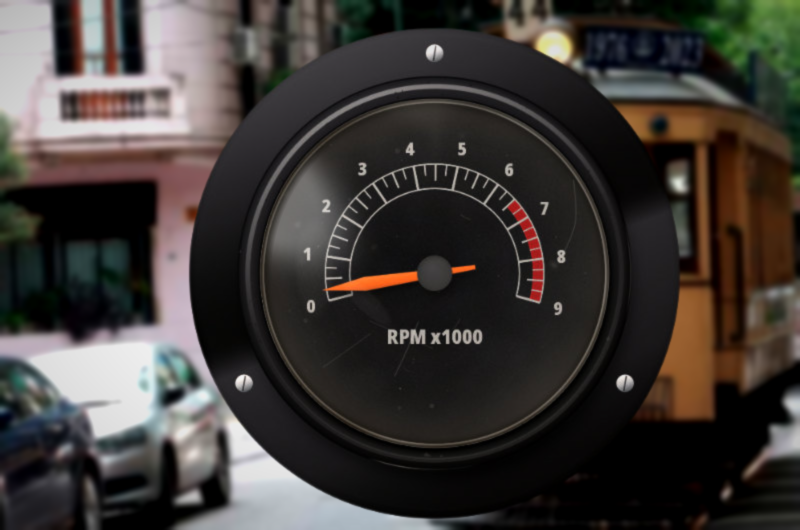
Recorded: 250 rpm
